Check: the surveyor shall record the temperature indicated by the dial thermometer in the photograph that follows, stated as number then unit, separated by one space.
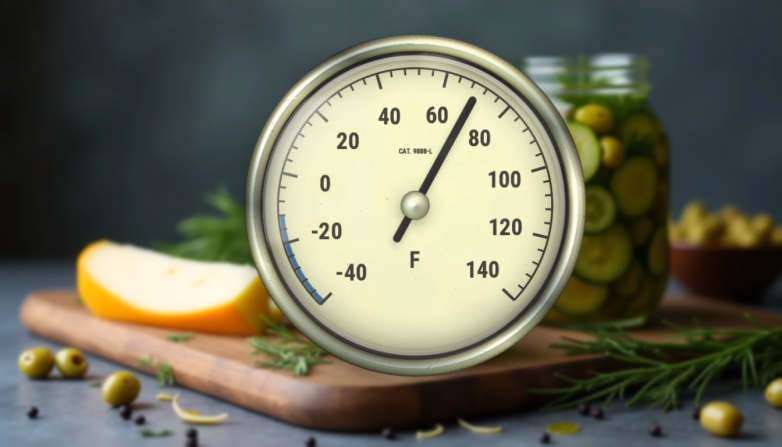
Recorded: 70 °F
